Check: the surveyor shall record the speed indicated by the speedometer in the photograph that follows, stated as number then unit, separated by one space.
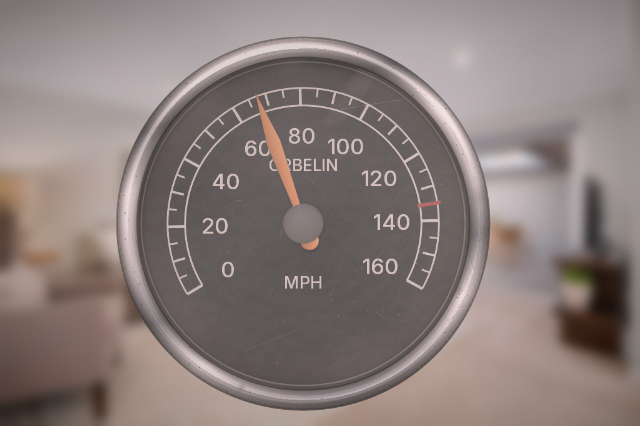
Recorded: 67.5 mph
